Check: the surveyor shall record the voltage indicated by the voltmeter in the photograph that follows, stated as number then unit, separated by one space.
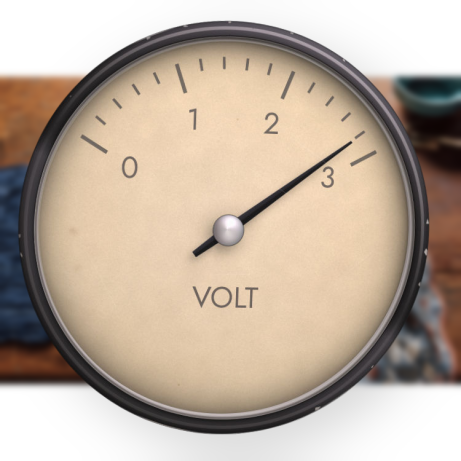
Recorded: 2.8 V
